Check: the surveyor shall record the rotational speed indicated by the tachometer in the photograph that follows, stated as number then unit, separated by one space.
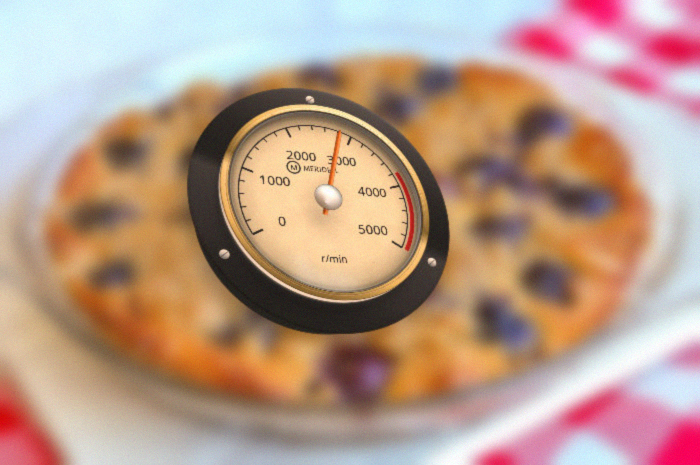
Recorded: 2800 rpm
